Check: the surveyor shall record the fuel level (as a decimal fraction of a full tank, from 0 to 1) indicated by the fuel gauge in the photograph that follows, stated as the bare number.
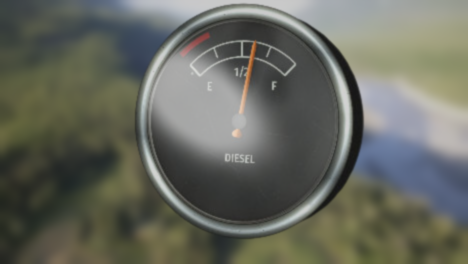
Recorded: 0.625
